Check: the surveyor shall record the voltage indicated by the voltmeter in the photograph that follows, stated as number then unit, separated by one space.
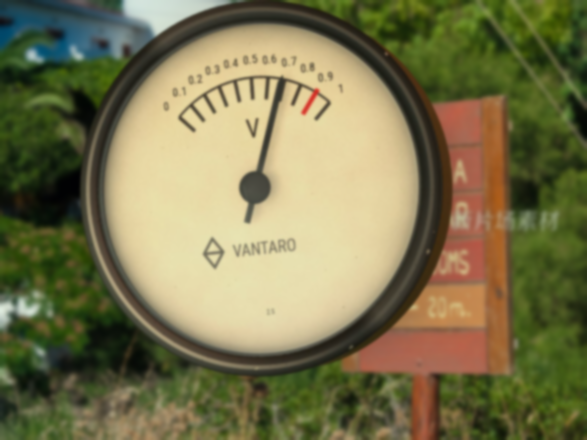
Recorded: 0.7 V
